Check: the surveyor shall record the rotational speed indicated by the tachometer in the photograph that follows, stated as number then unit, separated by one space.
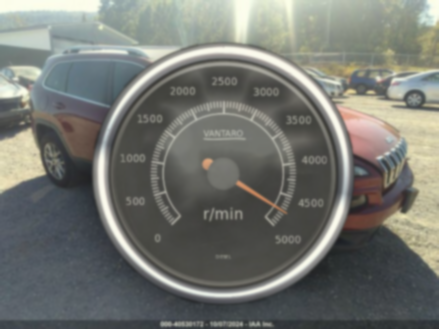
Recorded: 4750 rpm
